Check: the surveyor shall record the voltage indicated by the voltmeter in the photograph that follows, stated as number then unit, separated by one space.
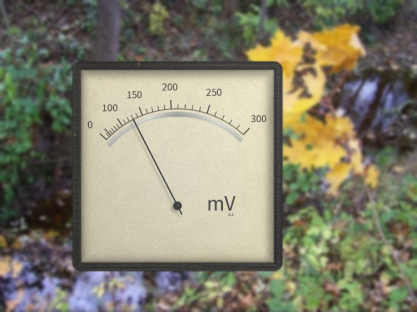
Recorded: 130 mV
